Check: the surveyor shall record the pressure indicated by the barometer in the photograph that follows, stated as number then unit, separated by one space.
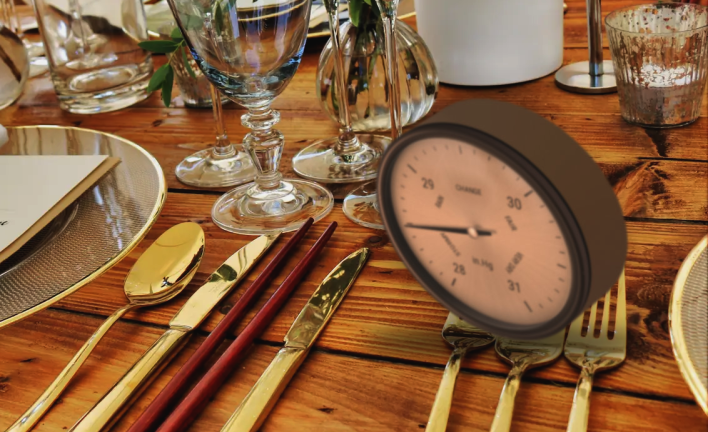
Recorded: 28.5 inHg
